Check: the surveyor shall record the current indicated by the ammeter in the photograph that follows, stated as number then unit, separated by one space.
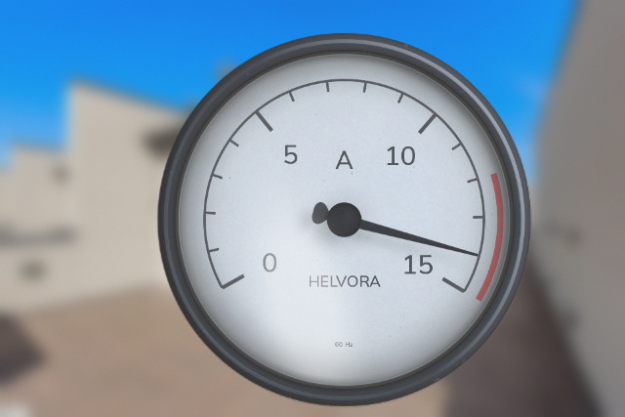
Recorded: 14 A
